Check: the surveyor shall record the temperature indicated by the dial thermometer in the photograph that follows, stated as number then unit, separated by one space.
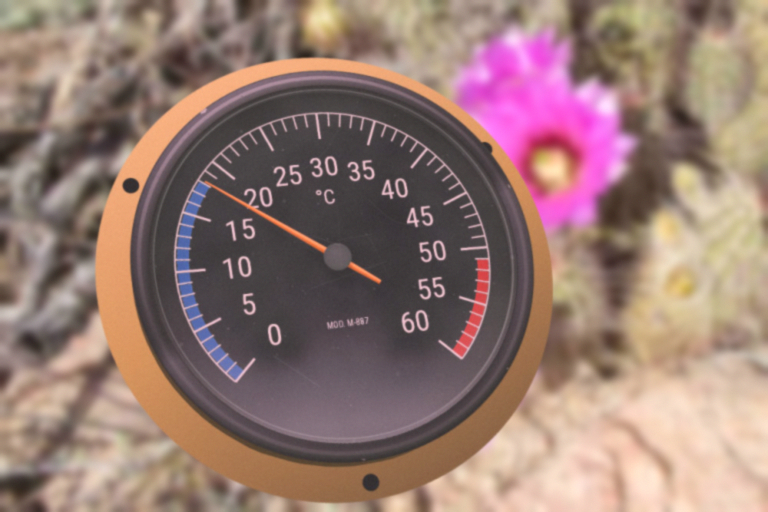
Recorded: 18 °C
